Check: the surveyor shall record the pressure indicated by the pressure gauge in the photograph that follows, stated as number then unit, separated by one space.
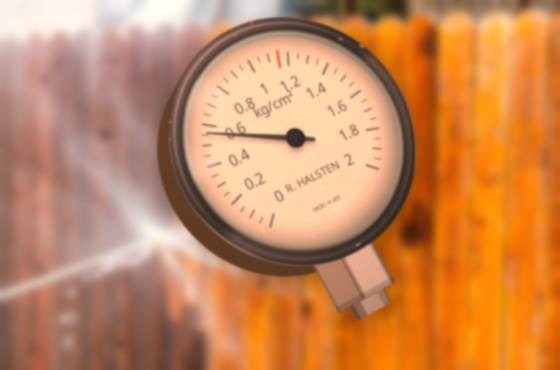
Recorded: 0.55 kg/cm²
